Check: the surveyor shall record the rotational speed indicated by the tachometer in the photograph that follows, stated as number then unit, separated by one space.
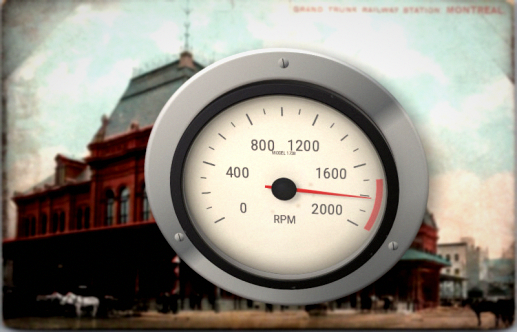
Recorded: 1800 rpm
